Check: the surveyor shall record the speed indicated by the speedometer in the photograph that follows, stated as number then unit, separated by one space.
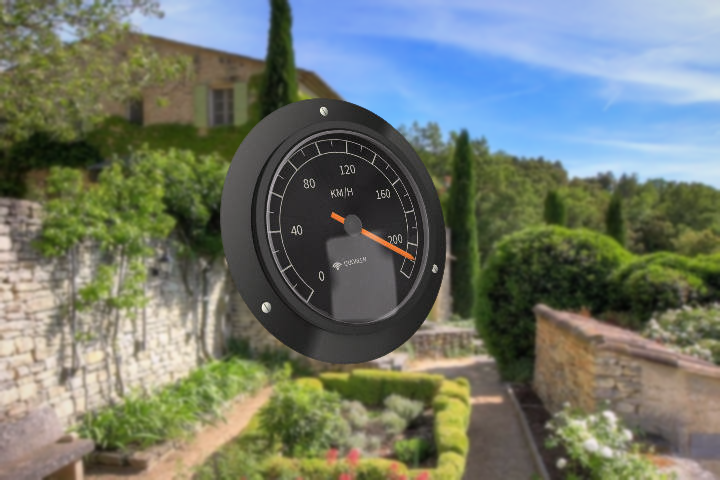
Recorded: 210 km/h
